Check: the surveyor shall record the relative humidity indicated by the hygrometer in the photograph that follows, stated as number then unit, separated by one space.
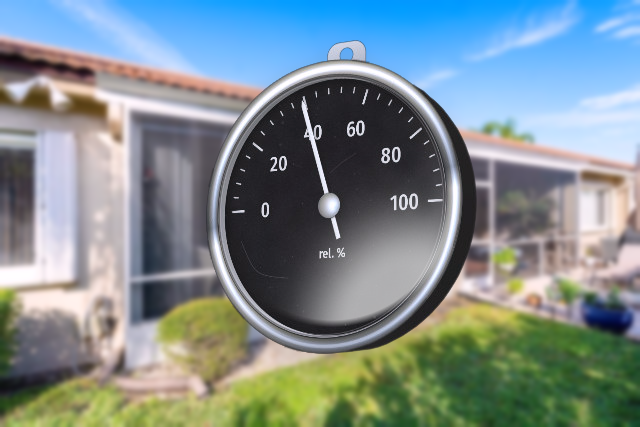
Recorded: 40 %
